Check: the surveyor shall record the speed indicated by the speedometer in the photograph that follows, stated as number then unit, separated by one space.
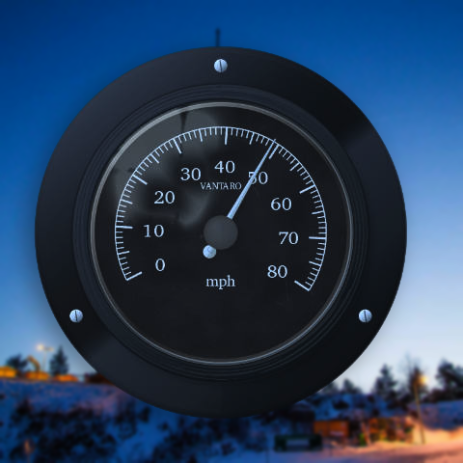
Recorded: 49 mph
